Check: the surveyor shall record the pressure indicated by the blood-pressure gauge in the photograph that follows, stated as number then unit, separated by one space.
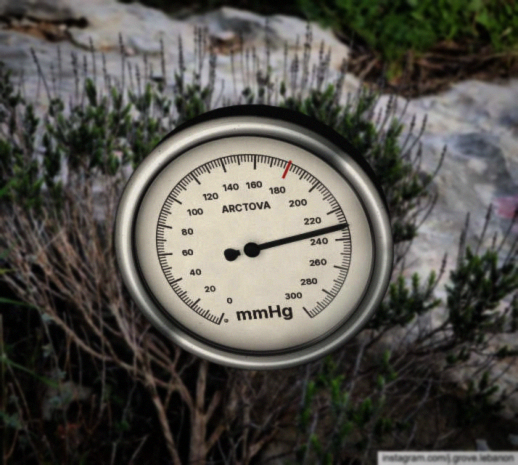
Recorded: 230 mmHg
